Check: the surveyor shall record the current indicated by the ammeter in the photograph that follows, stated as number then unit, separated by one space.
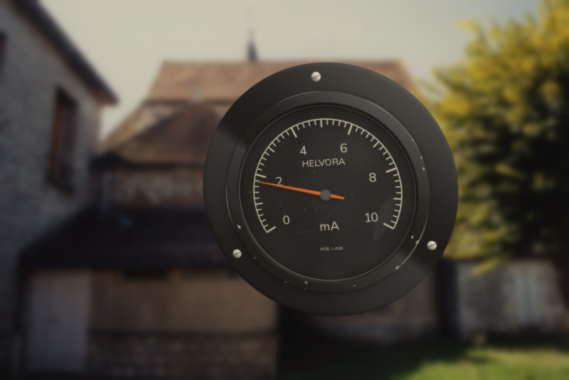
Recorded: 1.8 mA
